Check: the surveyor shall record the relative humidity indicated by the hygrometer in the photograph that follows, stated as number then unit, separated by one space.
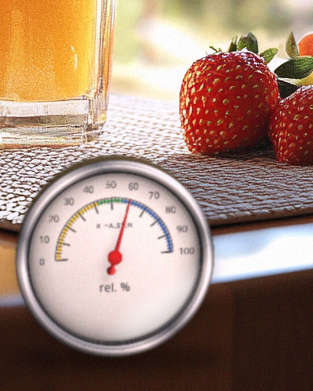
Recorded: 60 %
